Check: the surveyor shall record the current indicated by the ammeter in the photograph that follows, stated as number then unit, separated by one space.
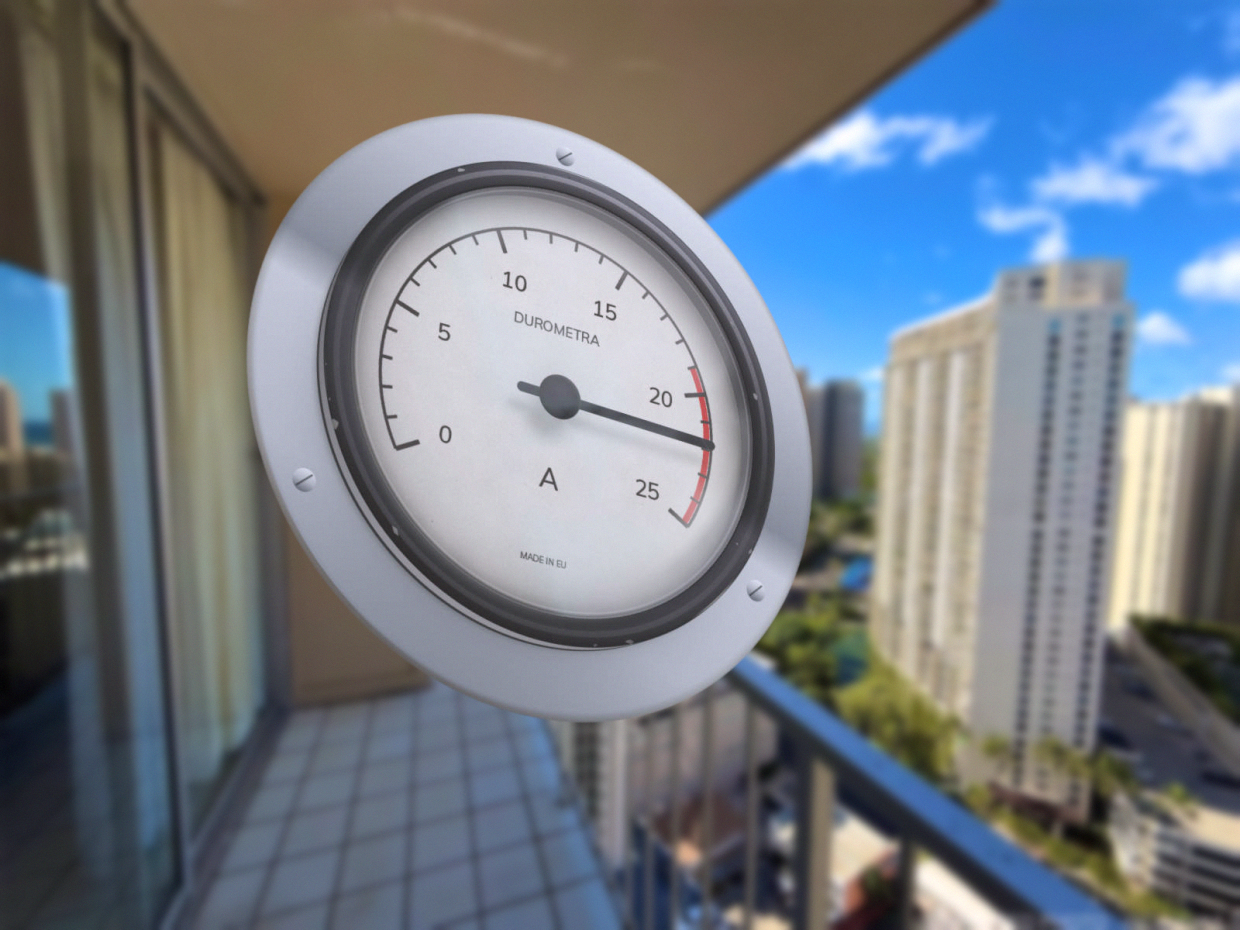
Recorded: 22 A
